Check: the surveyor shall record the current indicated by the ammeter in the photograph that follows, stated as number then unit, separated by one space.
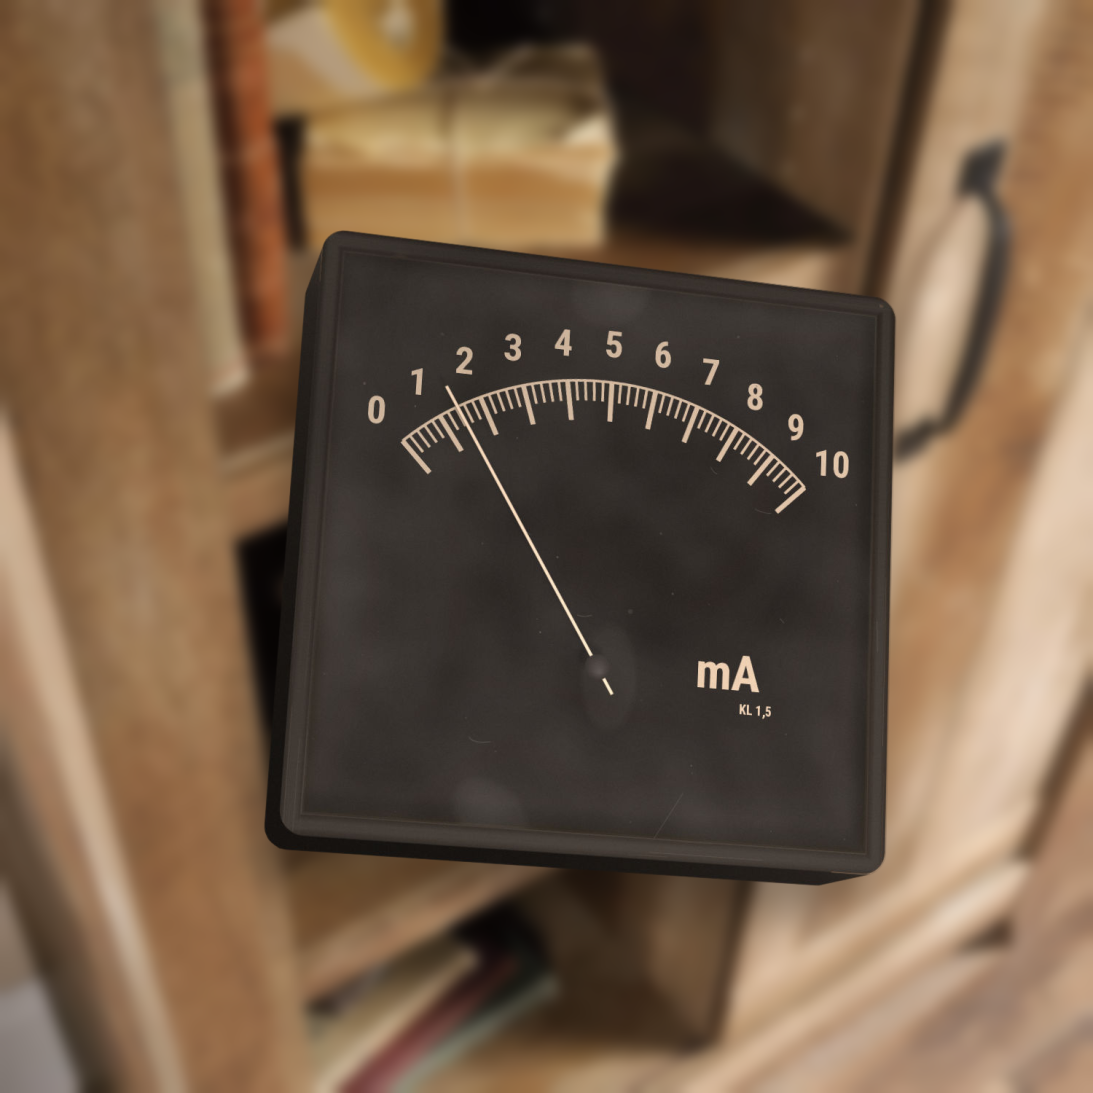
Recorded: 1.4 mA
